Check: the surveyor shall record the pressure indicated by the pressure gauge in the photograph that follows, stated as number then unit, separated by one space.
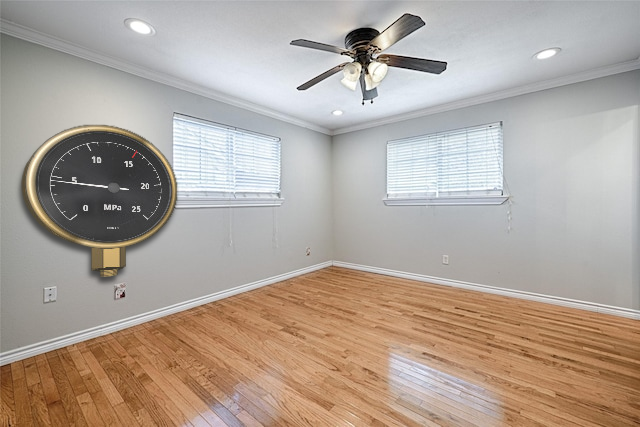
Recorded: 4.5 MPa
